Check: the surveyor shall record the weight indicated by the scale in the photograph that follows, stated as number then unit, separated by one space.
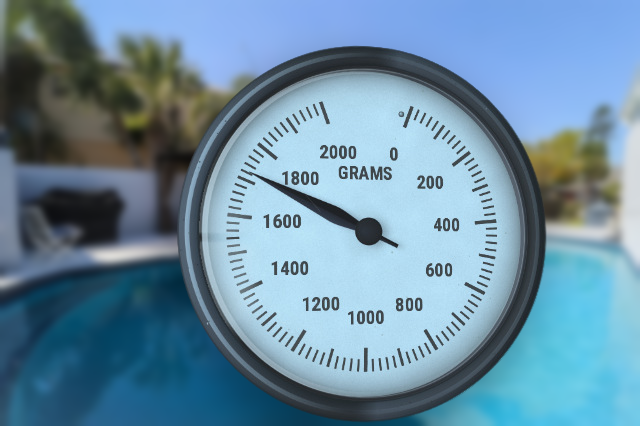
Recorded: 1720 g
